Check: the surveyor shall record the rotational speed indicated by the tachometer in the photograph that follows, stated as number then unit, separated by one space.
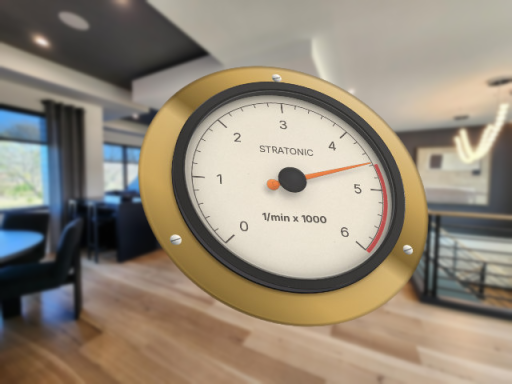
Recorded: 4600 rpm
